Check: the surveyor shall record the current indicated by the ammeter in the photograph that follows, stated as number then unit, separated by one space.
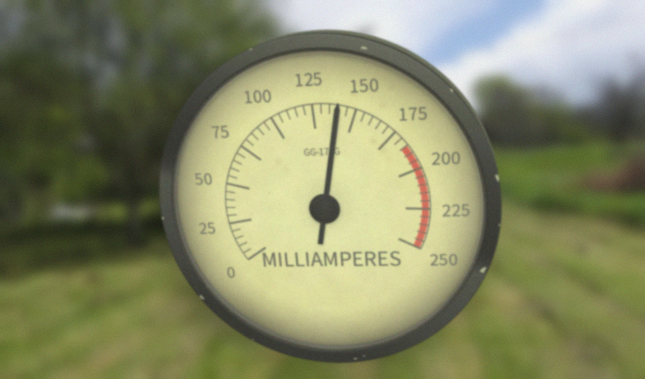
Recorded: 140 mA
